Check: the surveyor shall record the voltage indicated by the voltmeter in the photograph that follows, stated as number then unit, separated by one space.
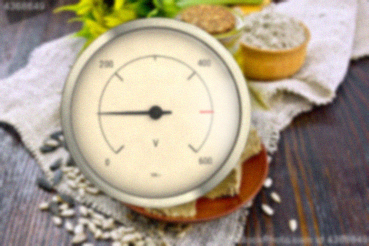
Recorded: 100 V
